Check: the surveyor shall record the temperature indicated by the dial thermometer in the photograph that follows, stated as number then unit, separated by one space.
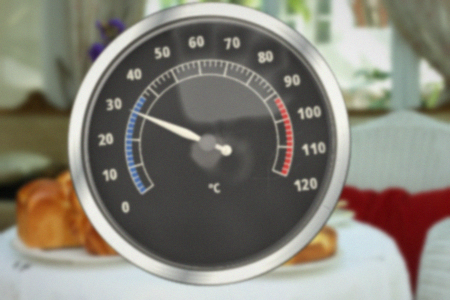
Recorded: 30 °C
